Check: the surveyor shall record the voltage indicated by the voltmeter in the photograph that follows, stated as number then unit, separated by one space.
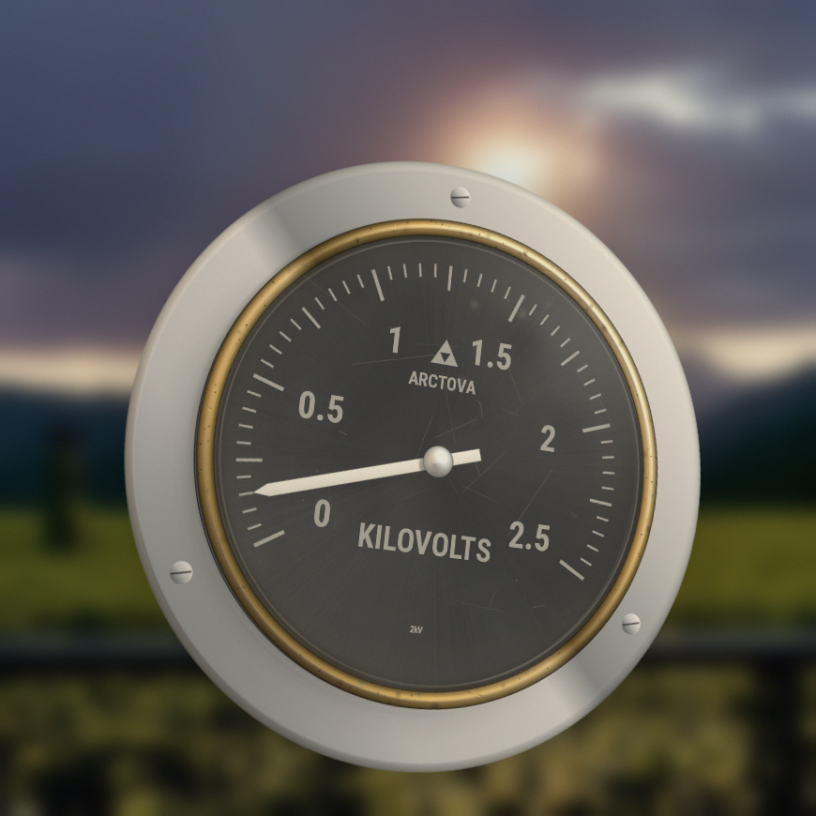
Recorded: 0.15 kV
